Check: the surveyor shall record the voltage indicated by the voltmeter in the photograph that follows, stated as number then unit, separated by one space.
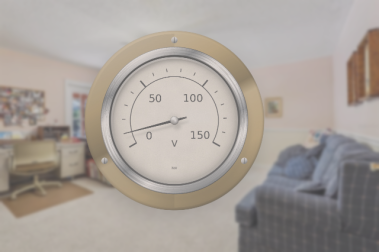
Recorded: 10 V
